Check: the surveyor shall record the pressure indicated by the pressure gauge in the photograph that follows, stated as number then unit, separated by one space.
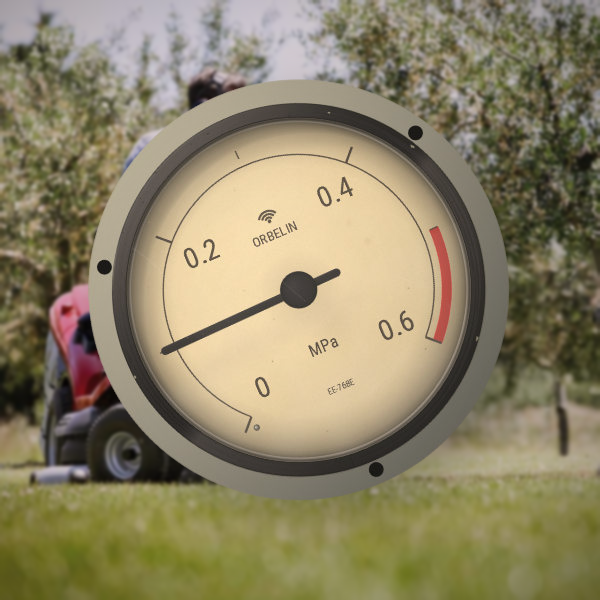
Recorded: 0.1 MPa
